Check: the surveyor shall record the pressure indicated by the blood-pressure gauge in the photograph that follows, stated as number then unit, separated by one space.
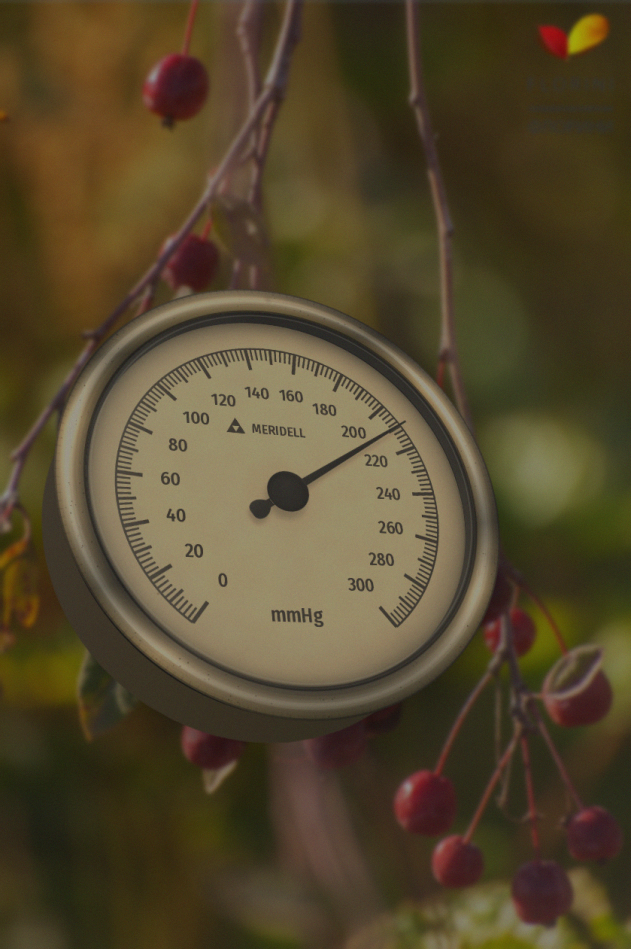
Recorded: 210 mmHg
